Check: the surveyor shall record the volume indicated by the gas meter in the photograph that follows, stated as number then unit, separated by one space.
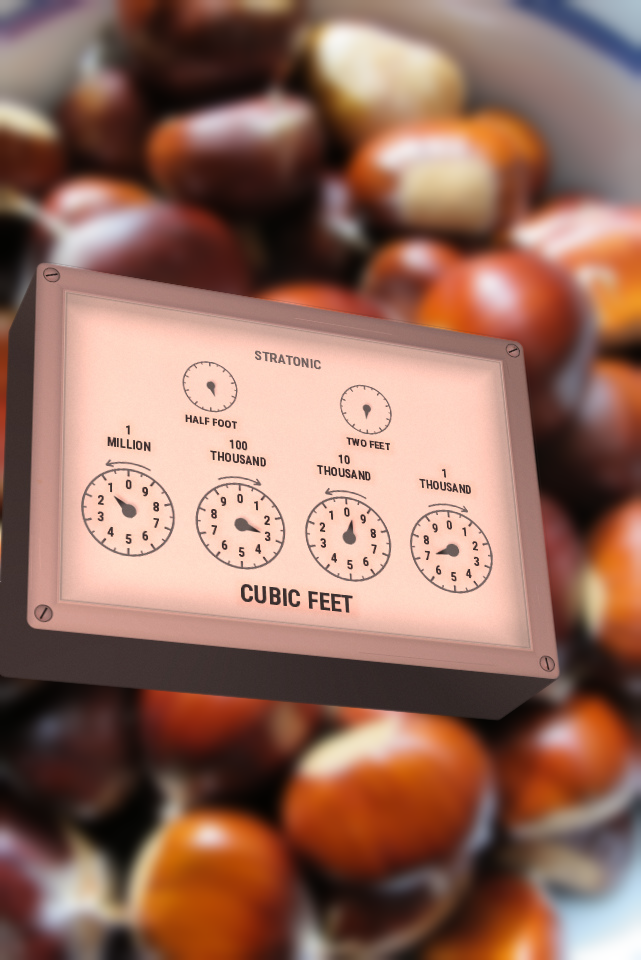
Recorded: 129700 ft³
